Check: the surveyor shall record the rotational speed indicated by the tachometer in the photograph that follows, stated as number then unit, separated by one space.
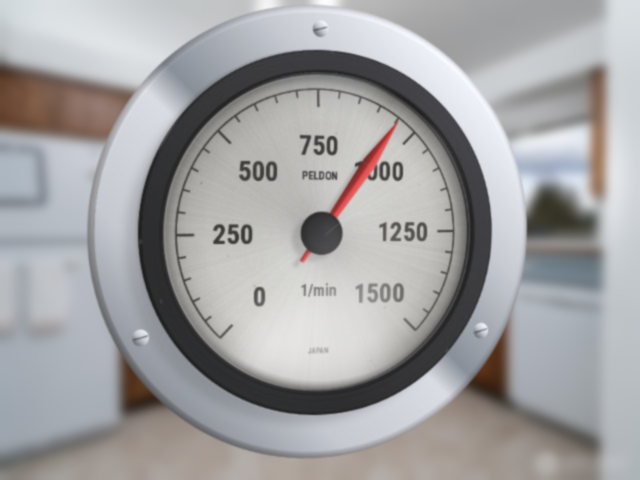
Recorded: 950 rpm
